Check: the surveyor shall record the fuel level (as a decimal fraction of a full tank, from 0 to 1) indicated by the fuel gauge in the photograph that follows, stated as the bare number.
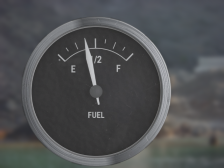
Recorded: 0.375
